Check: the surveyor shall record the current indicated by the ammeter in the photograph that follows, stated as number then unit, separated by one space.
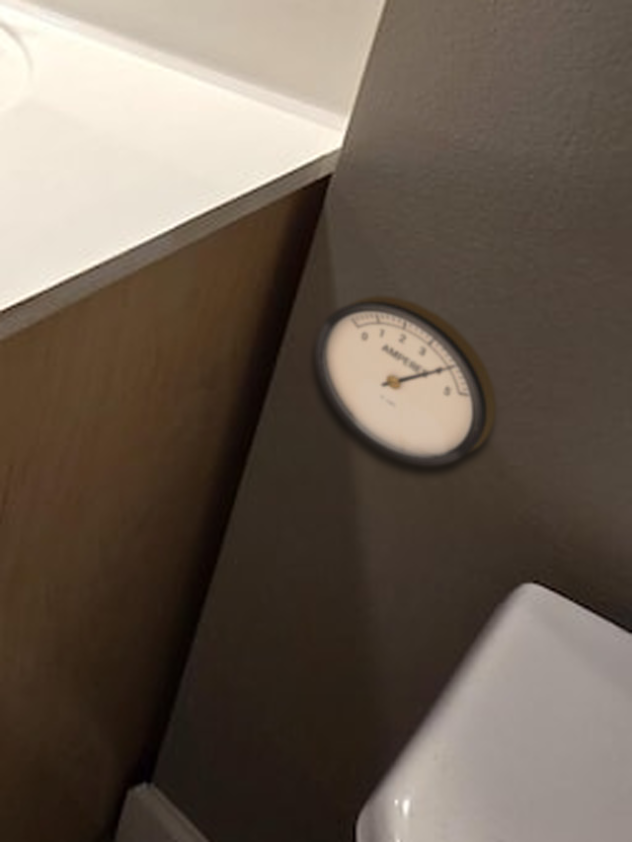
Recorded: 4 A
